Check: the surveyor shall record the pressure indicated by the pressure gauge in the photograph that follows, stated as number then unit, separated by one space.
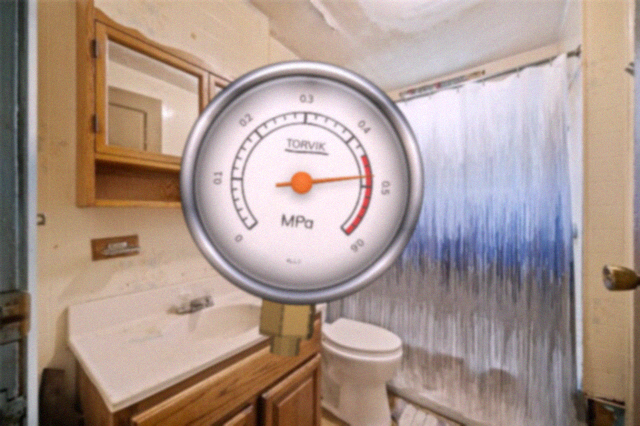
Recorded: 0.48 MPa
